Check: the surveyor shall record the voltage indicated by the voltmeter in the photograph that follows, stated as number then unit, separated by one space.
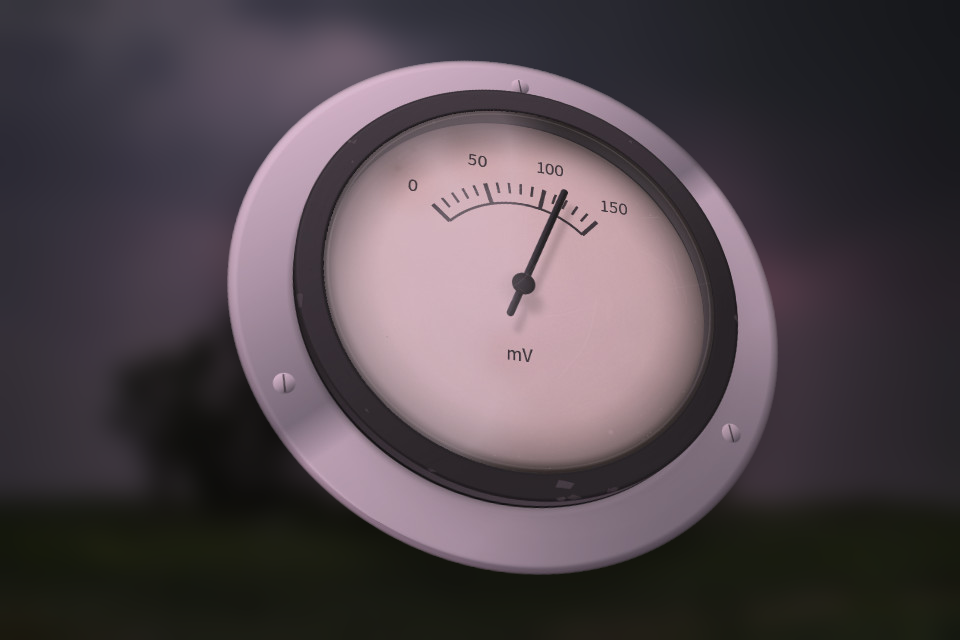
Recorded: 115 mV
